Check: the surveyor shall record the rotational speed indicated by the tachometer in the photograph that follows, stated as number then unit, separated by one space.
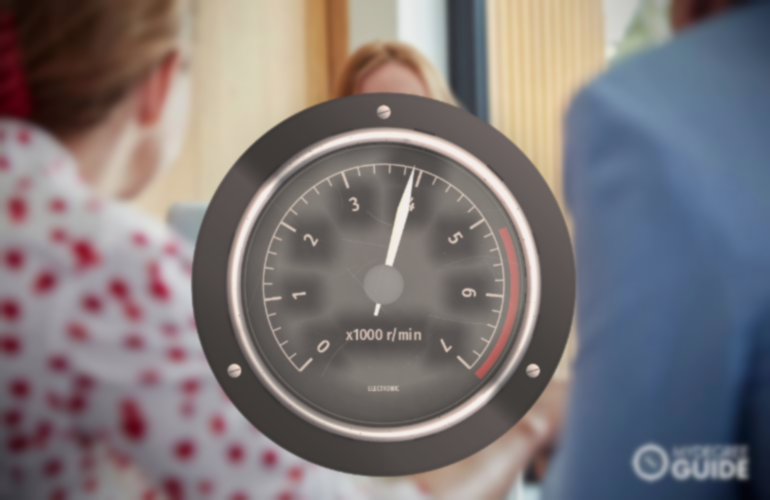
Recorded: 3900 rpm
